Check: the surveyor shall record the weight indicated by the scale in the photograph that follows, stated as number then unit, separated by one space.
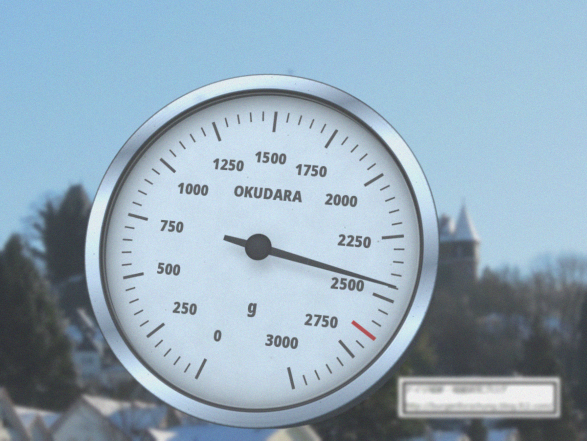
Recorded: 2450 g
